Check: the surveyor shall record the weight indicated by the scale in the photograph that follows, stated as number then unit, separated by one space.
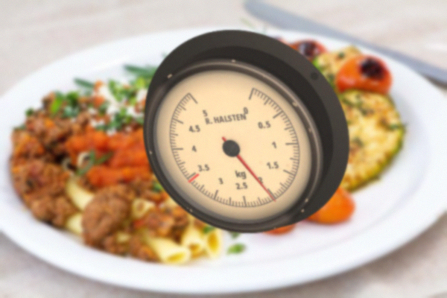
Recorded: 2 kg
